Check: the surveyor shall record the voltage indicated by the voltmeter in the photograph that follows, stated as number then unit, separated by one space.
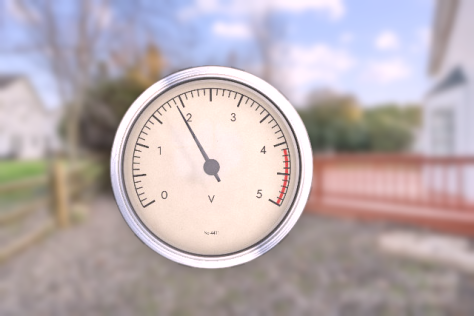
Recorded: 1.9 V
